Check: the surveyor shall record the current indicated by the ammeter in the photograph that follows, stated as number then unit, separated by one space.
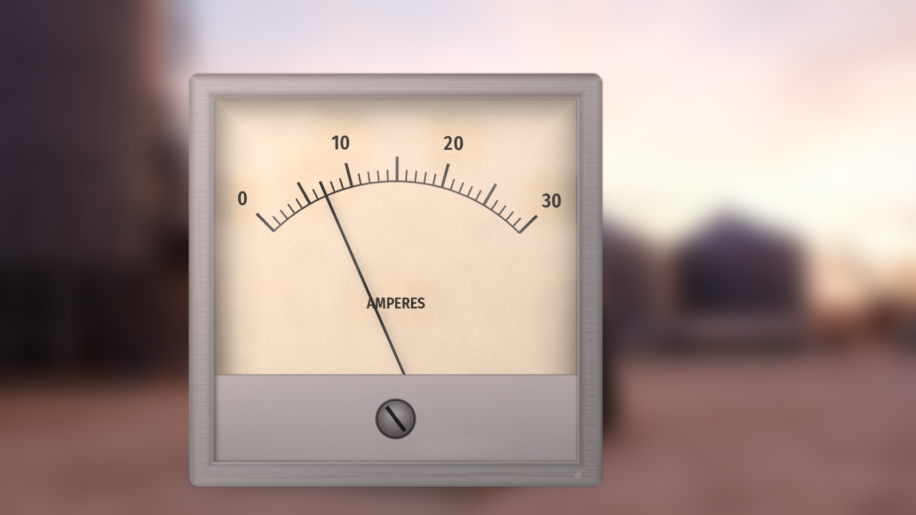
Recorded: 7 A
